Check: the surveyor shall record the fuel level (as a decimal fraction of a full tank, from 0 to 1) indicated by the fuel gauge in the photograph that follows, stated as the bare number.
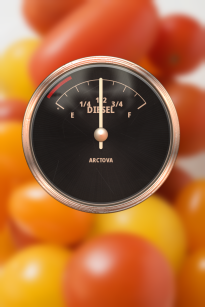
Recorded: 0.5
